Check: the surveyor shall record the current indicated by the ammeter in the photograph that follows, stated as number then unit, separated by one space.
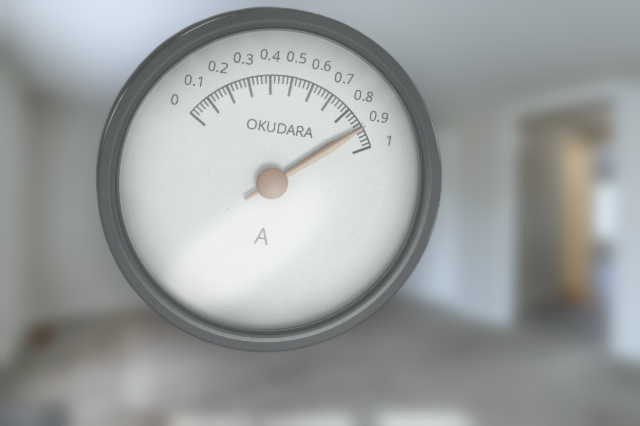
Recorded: 0.9 A
